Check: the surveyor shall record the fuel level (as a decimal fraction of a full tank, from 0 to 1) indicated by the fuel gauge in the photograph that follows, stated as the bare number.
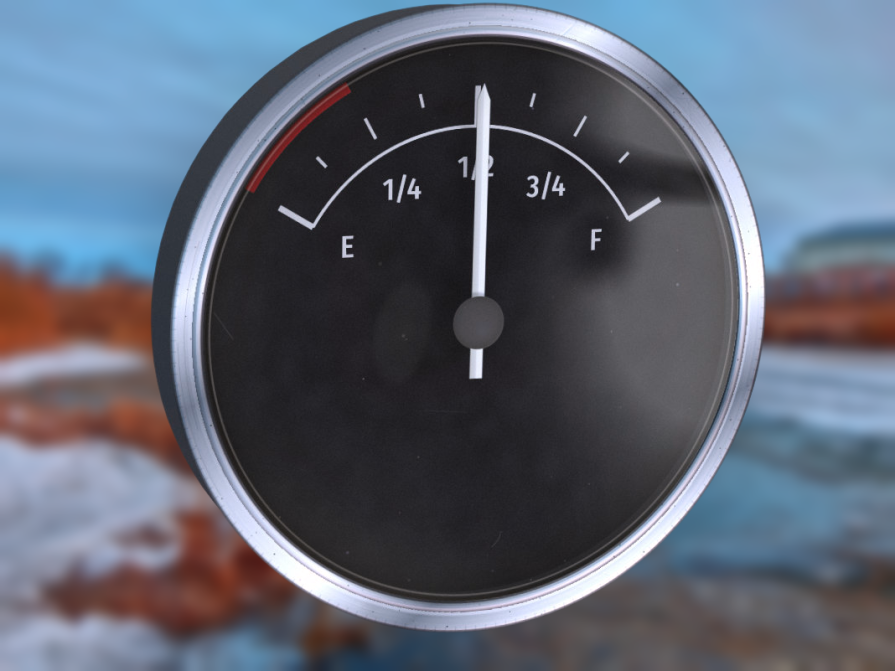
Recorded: 0.5
